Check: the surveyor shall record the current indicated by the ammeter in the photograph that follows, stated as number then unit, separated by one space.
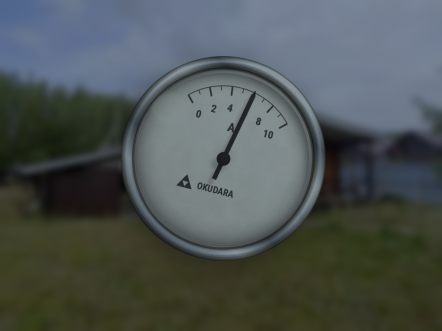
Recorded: 6 A
